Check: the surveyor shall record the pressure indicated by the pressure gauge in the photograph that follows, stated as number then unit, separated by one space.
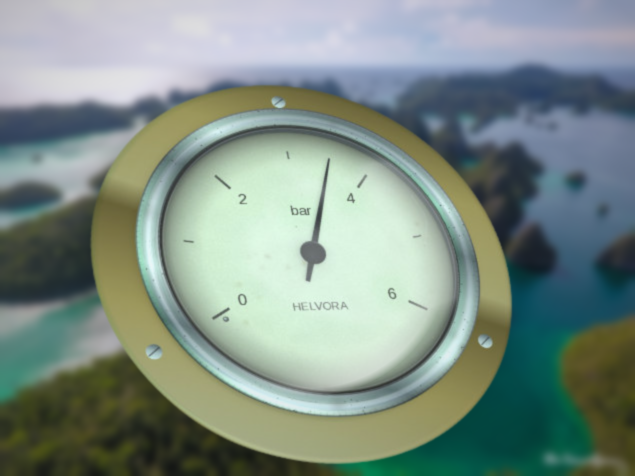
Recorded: 3.5 bar
